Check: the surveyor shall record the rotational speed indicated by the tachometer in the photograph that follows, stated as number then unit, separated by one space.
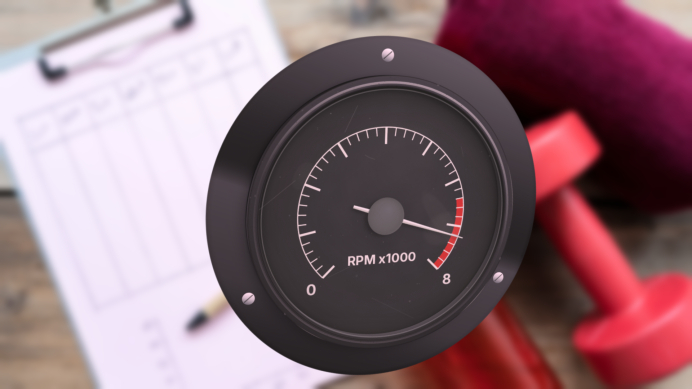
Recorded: 7200 rpm
